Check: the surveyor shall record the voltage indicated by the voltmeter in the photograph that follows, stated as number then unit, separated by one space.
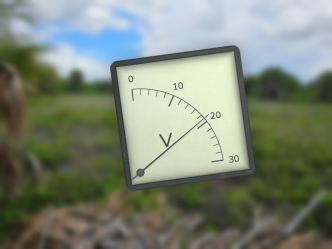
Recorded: 19 V
